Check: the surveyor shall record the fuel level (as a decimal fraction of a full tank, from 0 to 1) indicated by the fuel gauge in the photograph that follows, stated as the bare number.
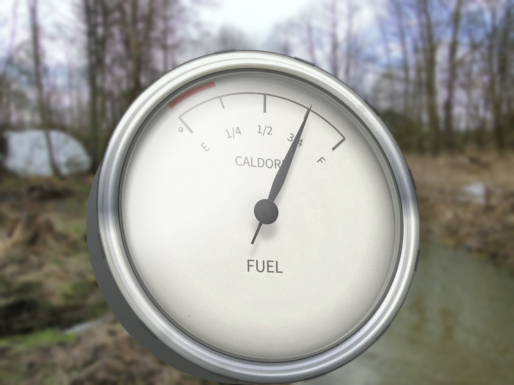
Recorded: 0.75
